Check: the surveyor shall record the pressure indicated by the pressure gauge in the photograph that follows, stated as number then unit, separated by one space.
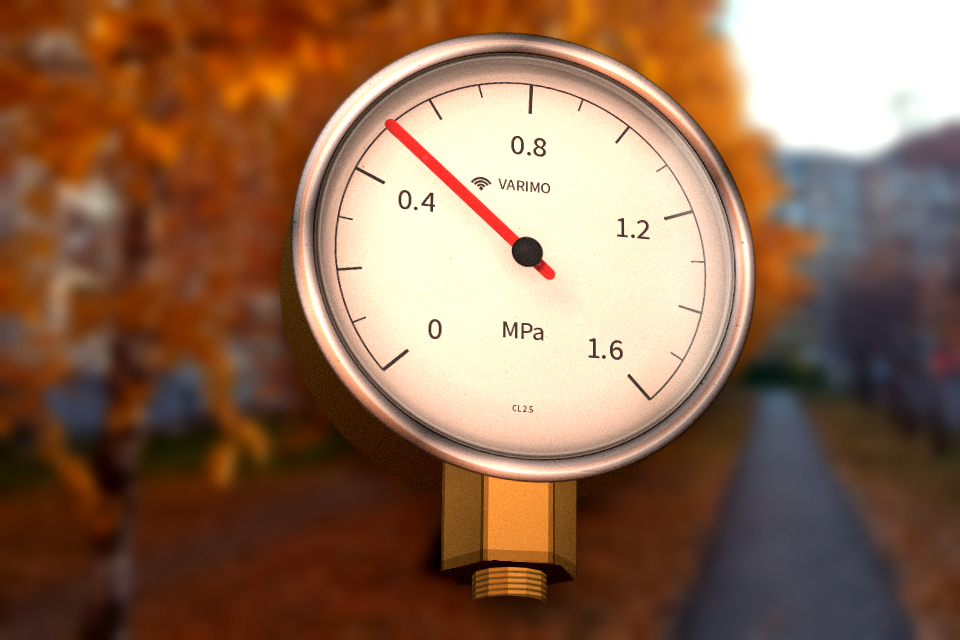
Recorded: 0.5 MPa
